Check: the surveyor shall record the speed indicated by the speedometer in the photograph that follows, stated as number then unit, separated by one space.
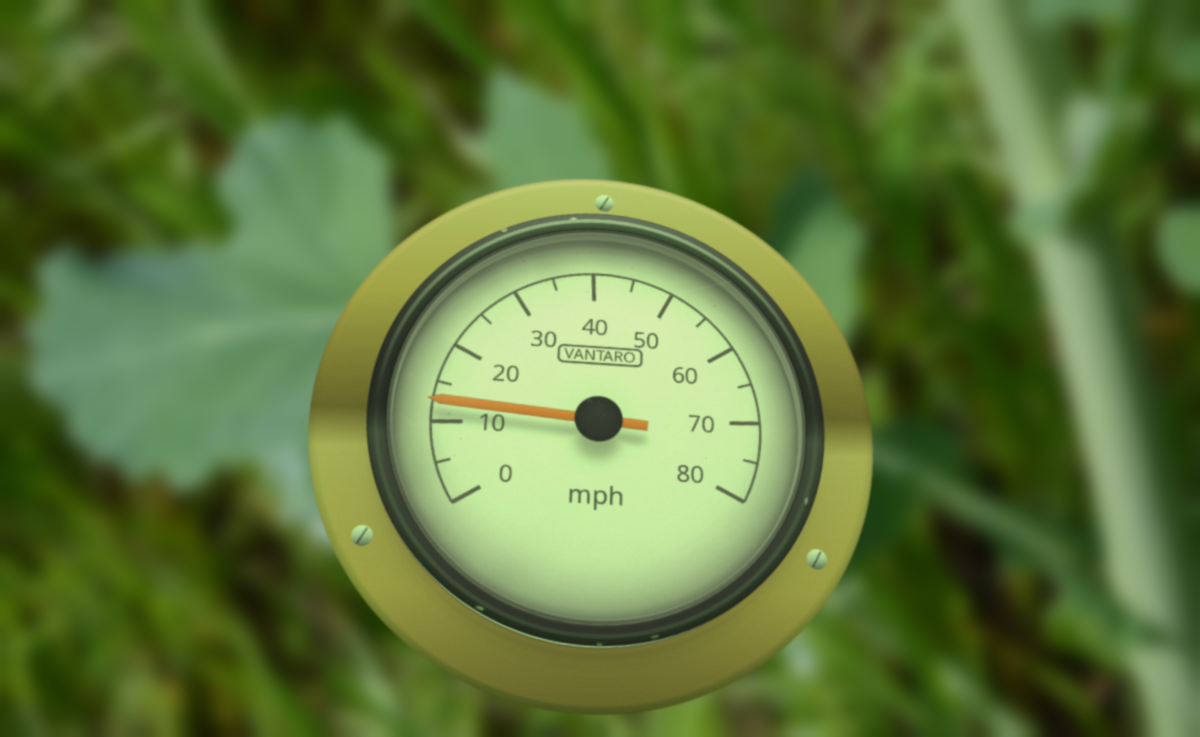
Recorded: 12.5 mph
